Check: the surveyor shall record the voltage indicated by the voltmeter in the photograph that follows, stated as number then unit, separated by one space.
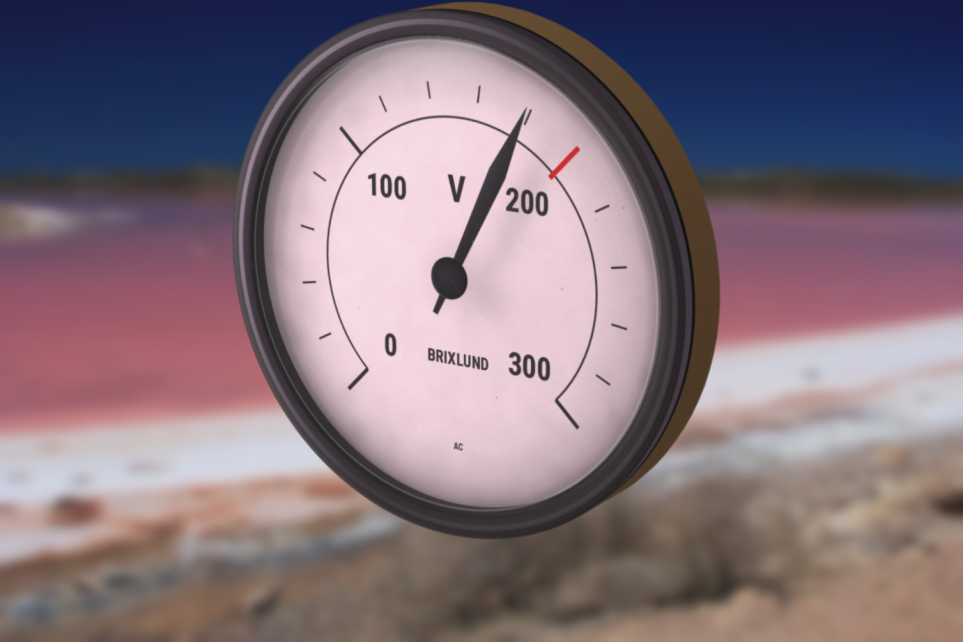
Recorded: 180 V
